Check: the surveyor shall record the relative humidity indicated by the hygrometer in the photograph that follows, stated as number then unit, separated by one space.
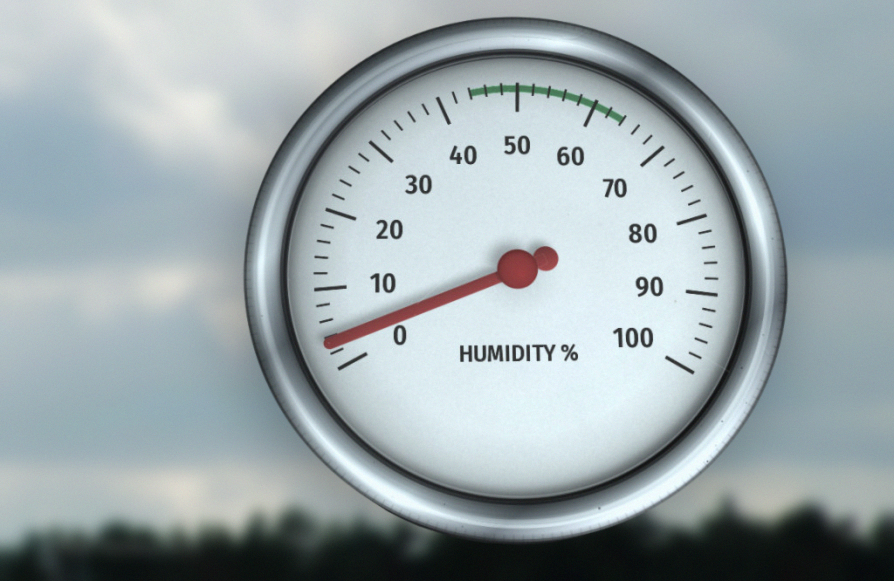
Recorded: 3 %
